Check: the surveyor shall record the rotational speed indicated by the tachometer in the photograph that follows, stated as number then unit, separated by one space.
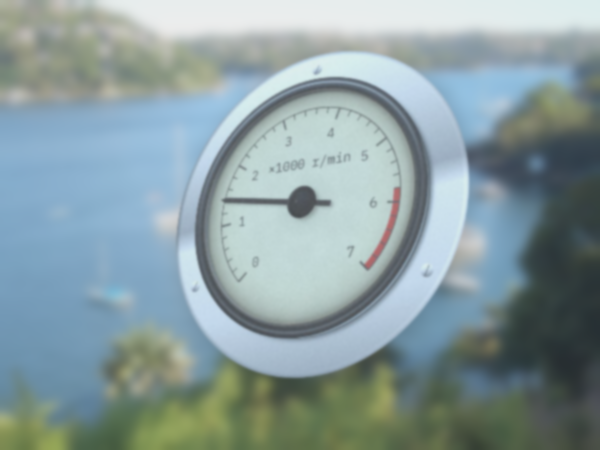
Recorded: 1400 rpm
